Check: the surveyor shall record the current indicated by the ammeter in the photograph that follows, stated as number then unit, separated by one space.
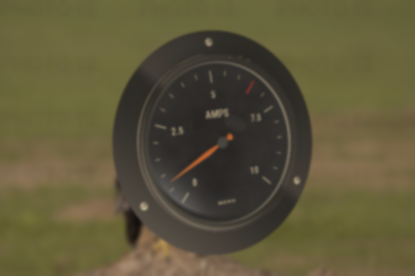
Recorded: 0.75 A
